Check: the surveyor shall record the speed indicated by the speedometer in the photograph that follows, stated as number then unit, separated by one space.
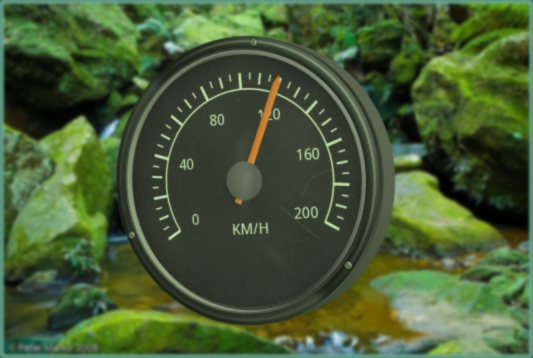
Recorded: 120 km/h
